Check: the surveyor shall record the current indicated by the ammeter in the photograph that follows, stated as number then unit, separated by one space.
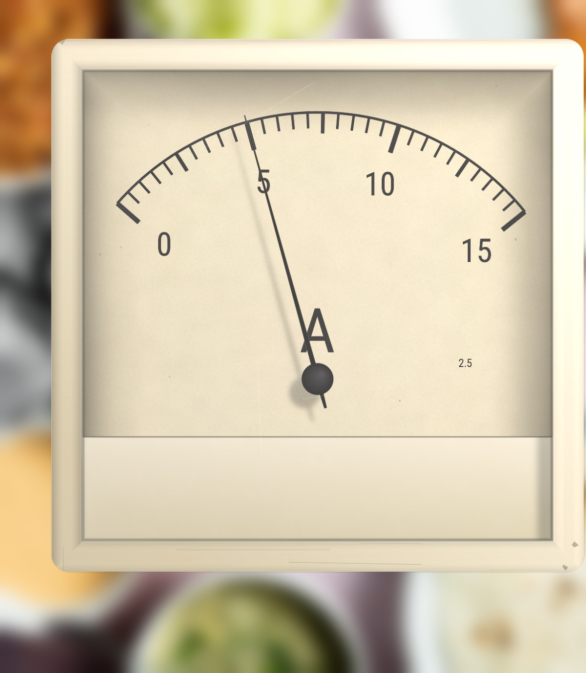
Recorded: 5 A
